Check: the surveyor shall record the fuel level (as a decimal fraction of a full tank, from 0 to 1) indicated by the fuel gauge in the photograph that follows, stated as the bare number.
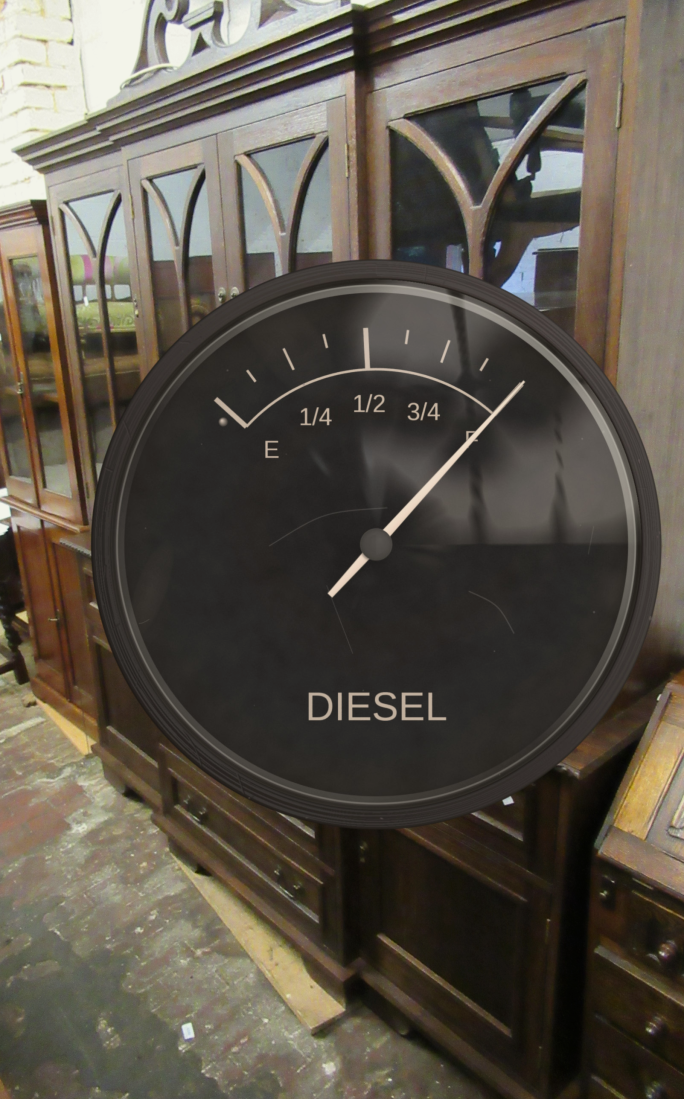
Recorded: 1
